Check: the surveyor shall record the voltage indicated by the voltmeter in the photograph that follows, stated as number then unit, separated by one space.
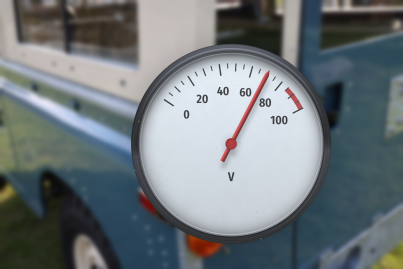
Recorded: 70 V
